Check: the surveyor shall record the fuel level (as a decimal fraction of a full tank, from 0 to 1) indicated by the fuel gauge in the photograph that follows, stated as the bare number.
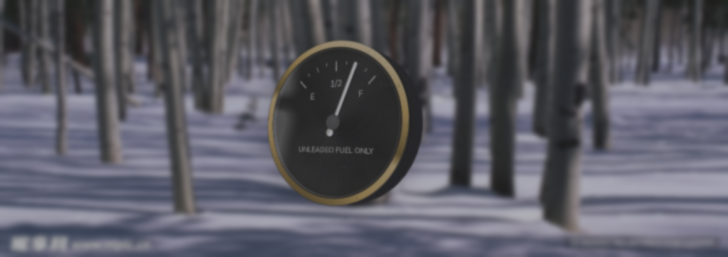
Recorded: 0.75
